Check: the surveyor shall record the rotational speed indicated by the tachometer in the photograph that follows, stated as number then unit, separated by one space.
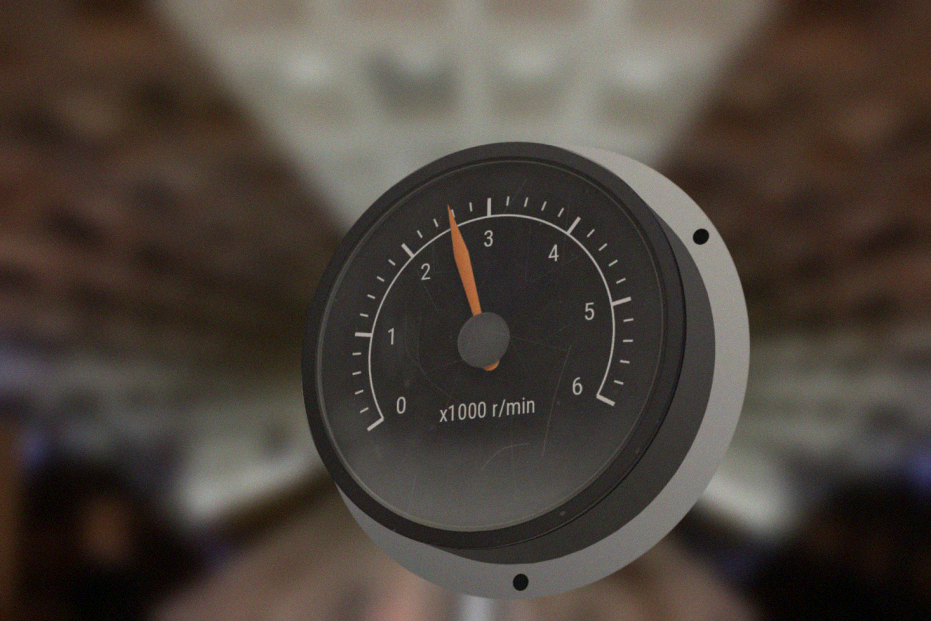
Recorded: 2600 rpm
